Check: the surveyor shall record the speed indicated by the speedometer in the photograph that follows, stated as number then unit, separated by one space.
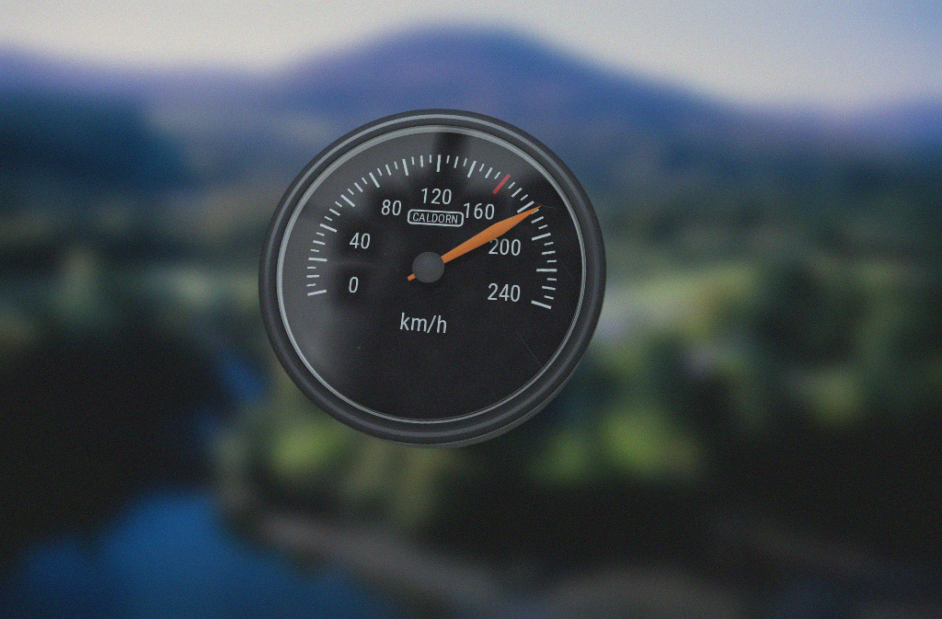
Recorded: 185 km/h
